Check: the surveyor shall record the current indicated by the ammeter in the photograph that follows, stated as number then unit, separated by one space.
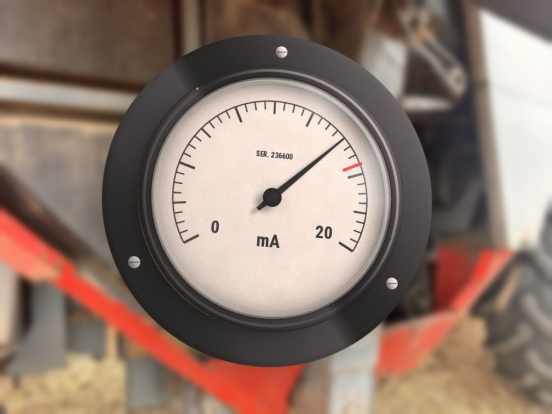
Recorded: 14 mA
